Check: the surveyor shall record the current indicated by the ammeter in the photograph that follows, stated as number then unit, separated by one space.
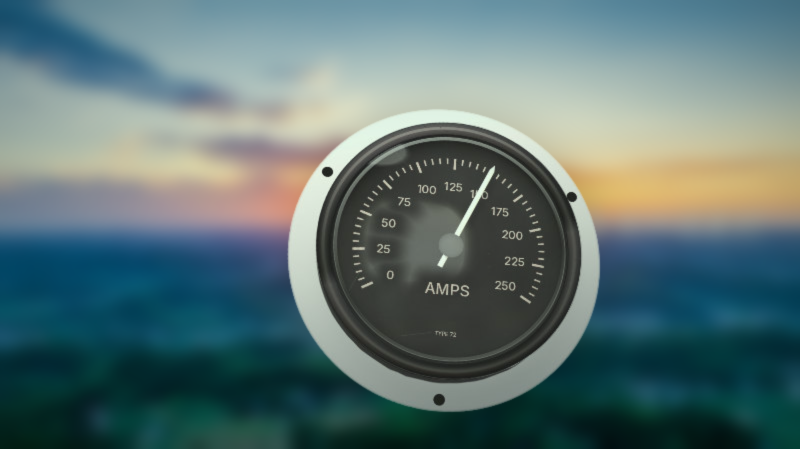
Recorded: 150 A
